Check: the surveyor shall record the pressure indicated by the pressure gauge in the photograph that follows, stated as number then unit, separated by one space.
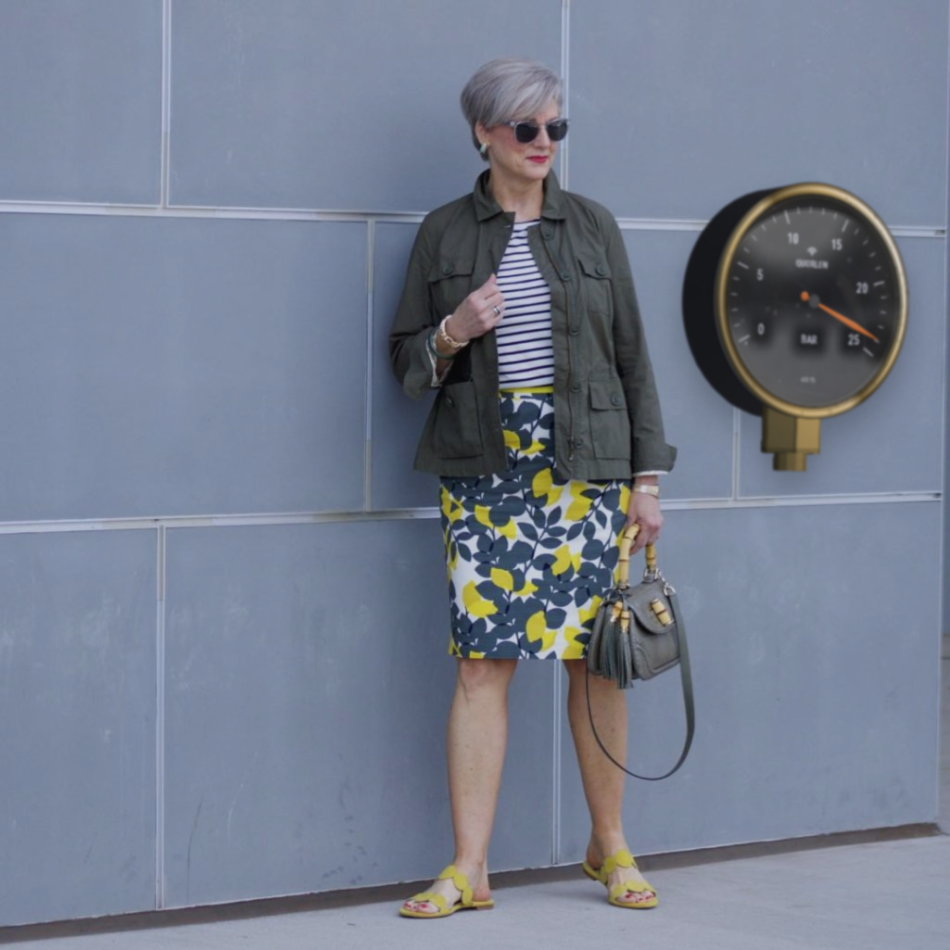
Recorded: 24 bar
